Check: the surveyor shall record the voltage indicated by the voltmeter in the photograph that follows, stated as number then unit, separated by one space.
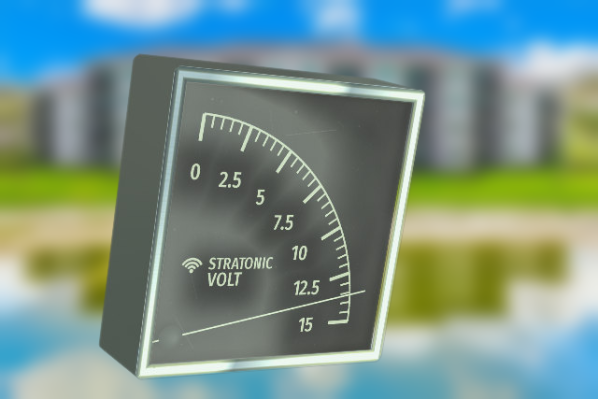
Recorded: 13.5 V
